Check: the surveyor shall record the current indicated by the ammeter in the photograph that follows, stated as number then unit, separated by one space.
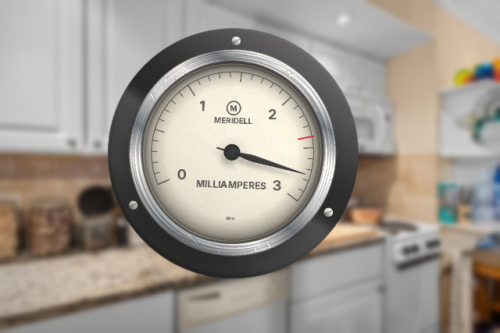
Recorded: 2.75 mA
